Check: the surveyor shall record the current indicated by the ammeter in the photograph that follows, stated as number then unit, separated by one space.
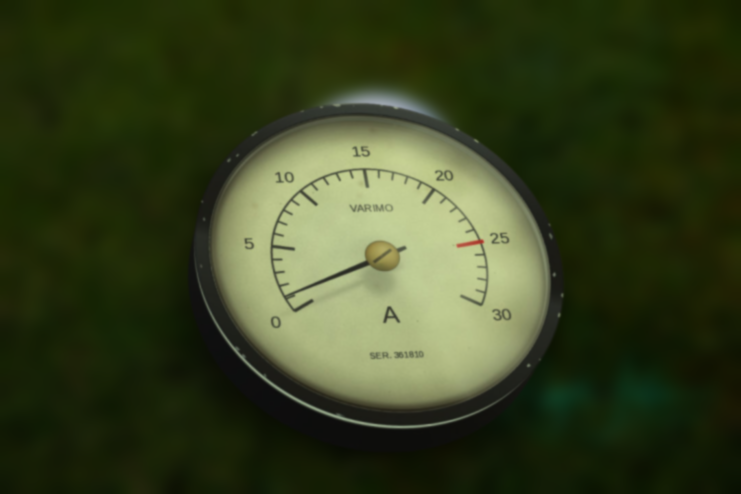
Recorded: 1 A
